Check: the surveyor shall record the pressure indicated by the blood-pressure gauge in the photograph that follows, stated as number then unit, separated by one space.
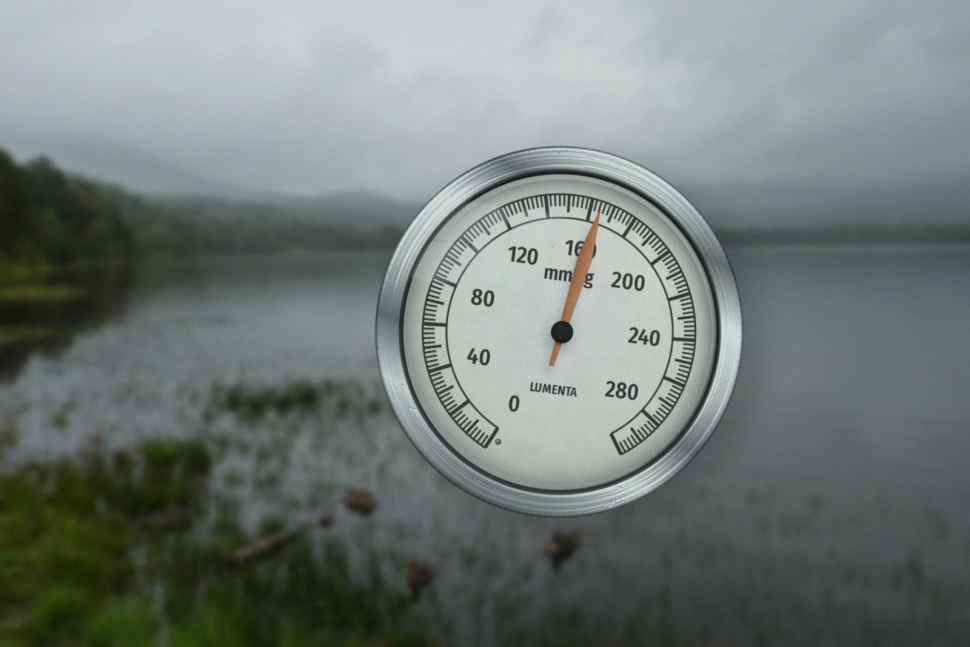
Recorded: 164 mmHg
